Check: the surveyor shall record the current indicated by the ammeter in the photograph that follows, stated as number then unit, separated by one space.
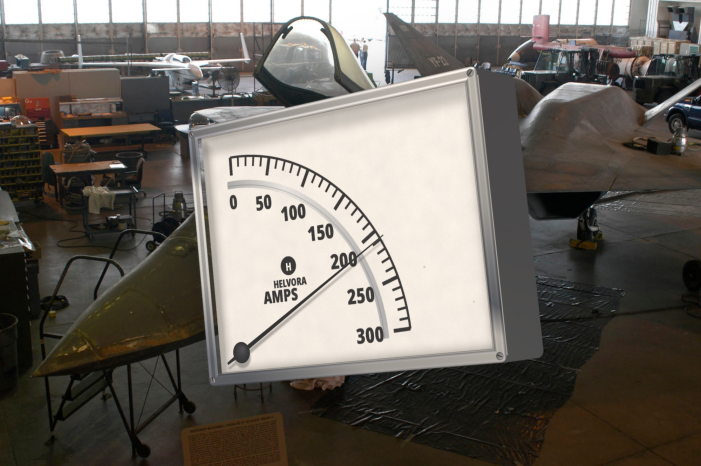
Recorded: 210 A
